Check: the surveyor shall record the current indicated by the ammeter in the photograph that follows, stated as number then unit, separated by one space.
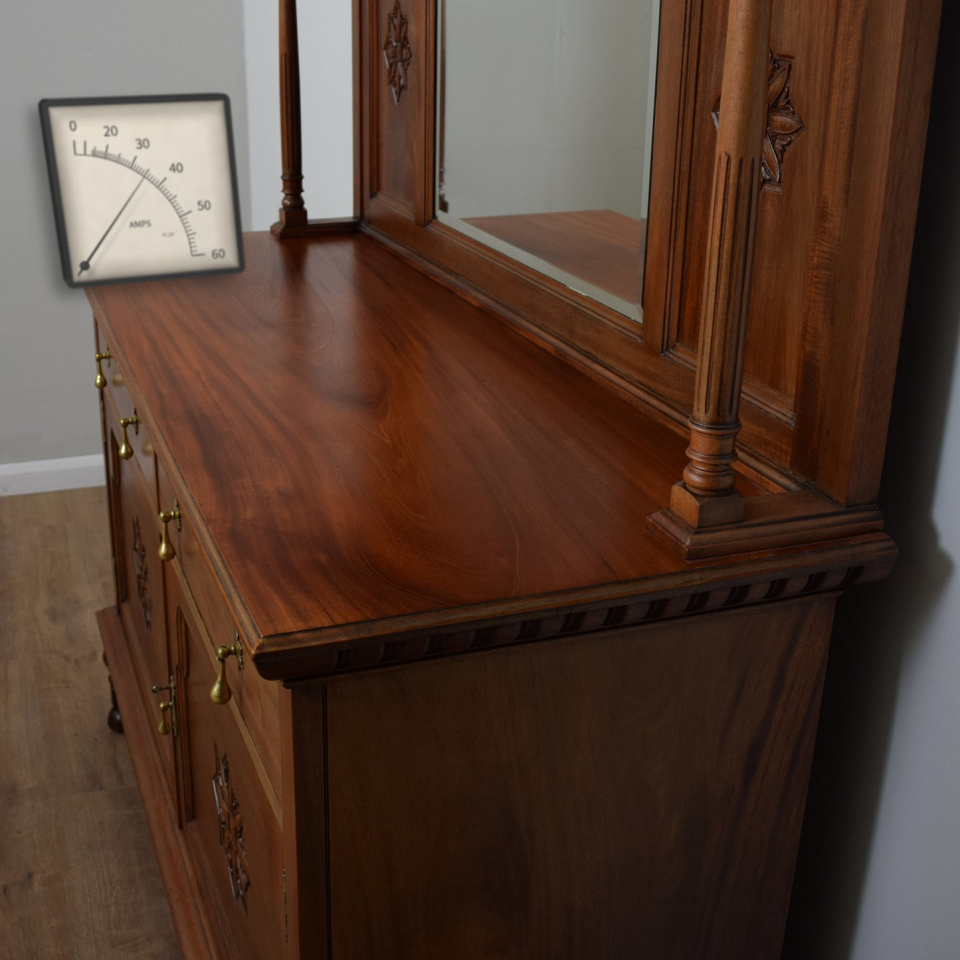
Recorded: 35 A
